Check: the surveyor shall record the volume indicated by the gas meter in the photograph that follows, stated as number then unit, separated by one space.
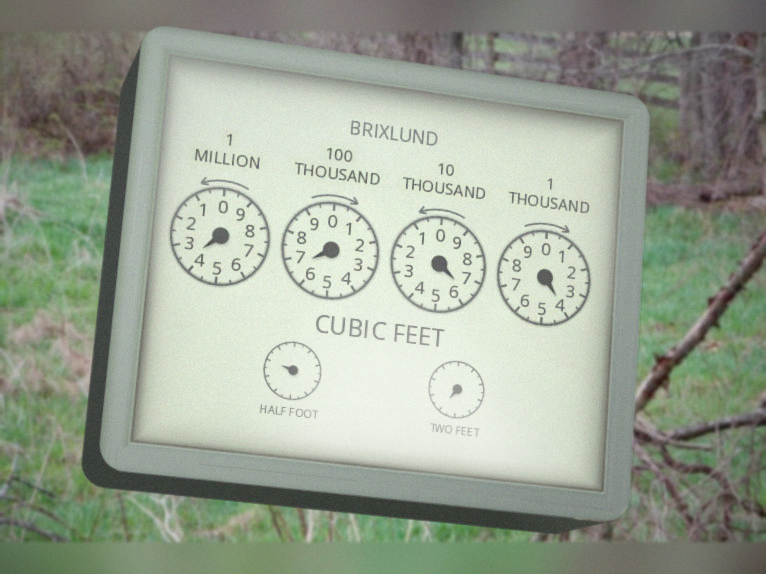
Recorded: 366400 ft³
